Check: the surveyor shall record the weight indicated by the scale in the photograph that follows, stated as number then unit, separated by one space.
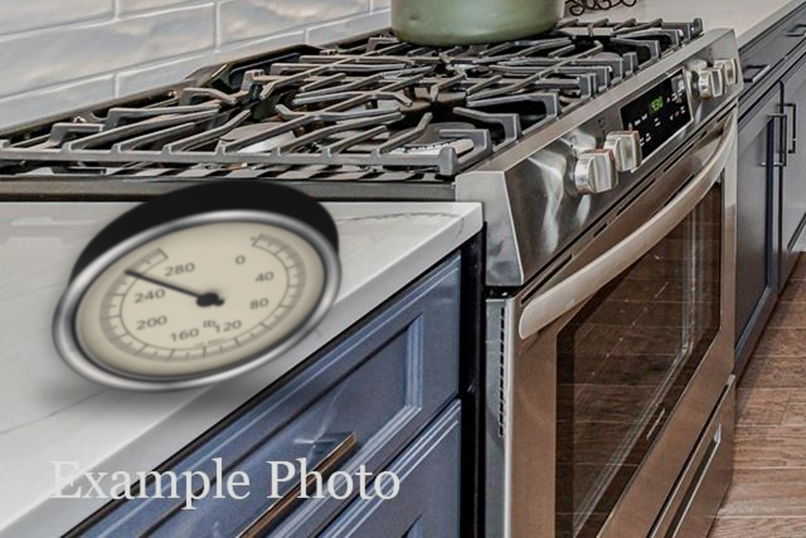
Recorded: 260 lb
